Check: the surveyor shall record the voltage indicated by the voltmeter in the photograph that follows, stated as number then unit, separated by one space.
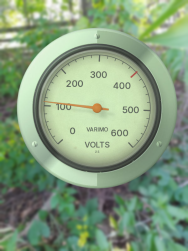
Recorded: 110 V
